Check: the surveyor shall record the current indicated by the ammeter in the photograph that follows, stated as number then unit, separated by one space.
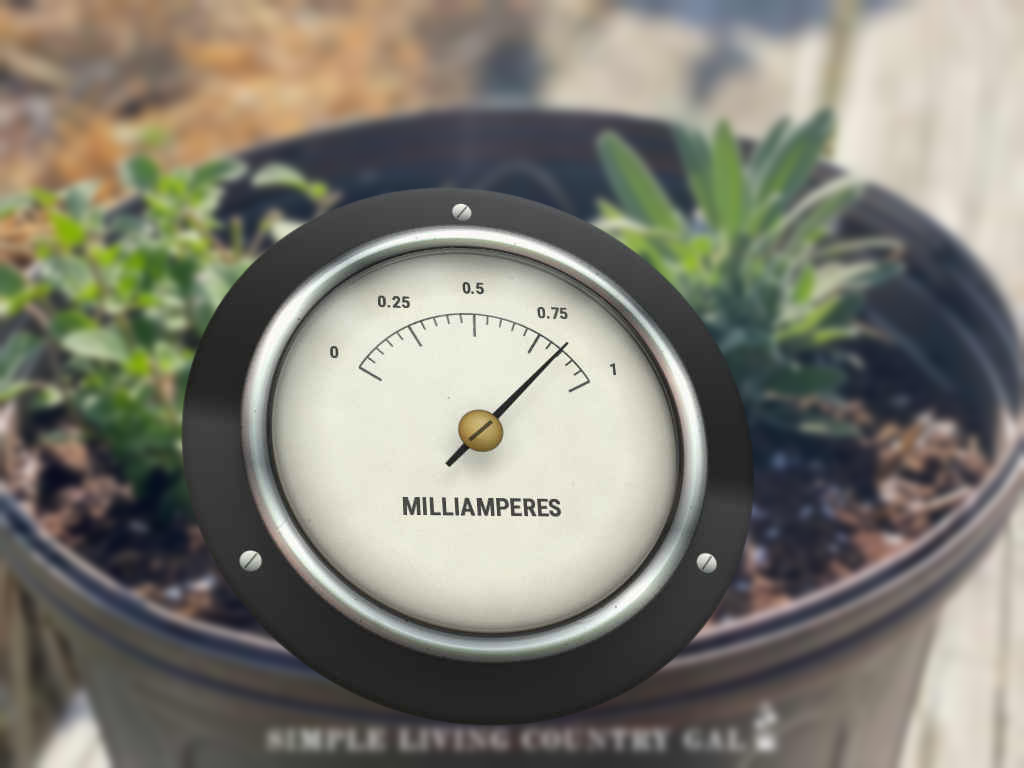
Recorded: 0.85 mA
